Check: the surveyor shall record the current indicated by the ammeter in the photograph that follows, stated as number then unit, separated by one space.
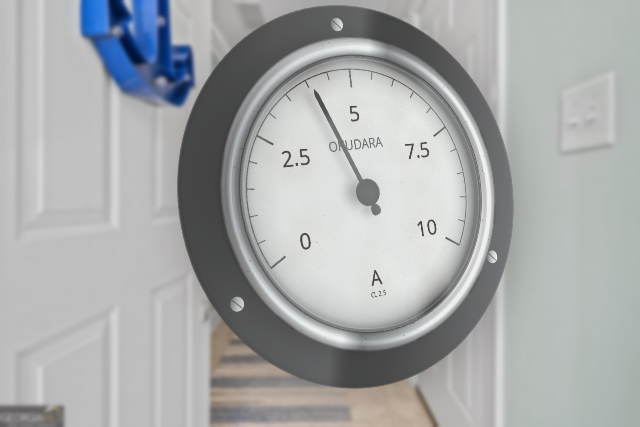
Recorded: 4 A
